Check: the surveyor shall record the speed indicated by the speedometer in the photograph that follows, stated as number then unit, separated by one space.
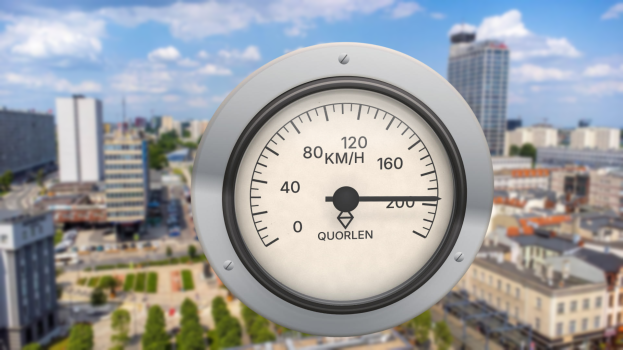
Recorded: 195 km/h
